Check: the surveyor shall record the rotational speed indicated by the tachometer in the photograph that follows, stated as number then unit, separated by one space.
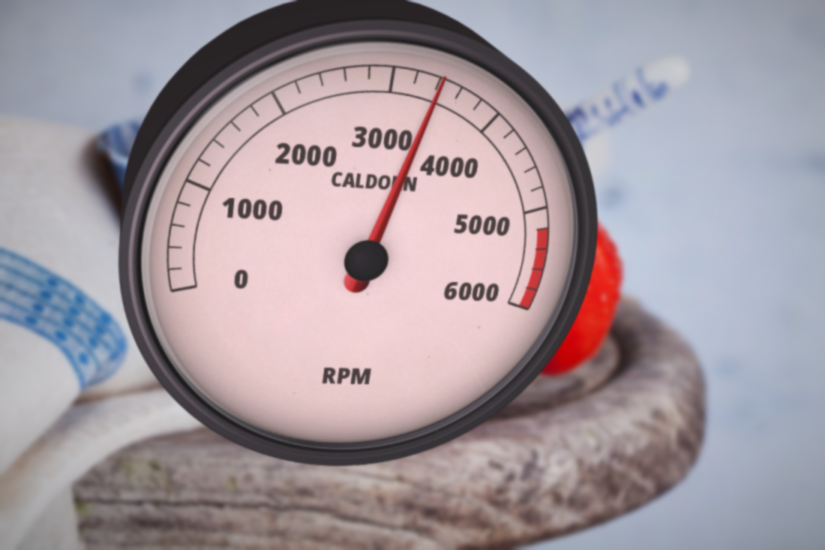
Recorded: 3400 rpm
